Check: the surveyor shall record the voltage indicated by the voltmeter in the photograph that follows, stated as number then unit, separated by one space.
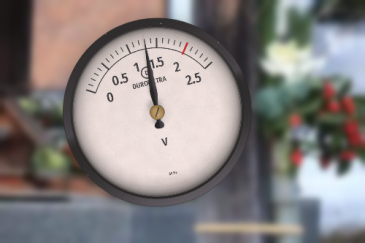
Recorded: 1.3 V
